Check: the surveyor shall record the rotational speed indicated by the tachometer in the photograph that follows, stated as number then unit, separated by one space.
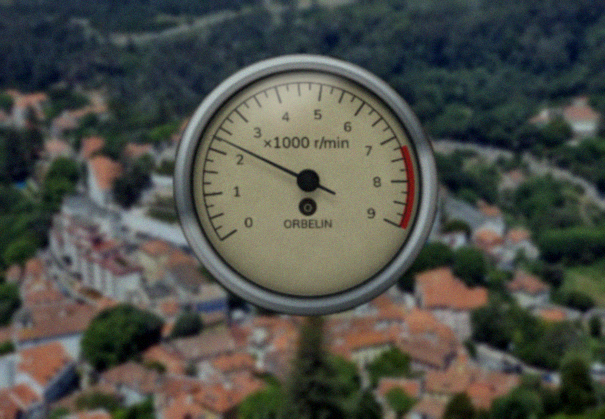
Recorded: 2250 rpm
